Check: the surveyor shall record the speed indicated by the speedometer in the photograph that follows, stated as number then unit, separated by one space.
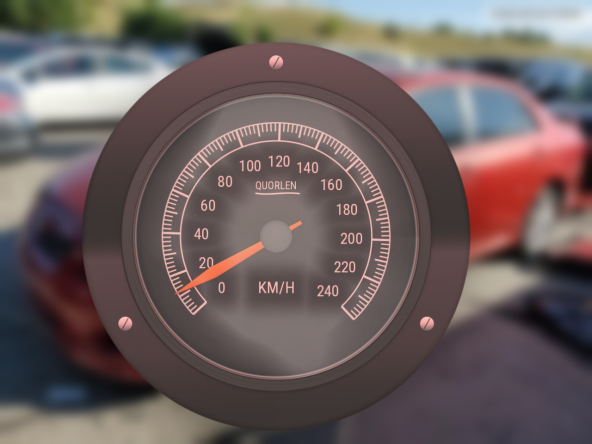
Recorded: 12 km/h
